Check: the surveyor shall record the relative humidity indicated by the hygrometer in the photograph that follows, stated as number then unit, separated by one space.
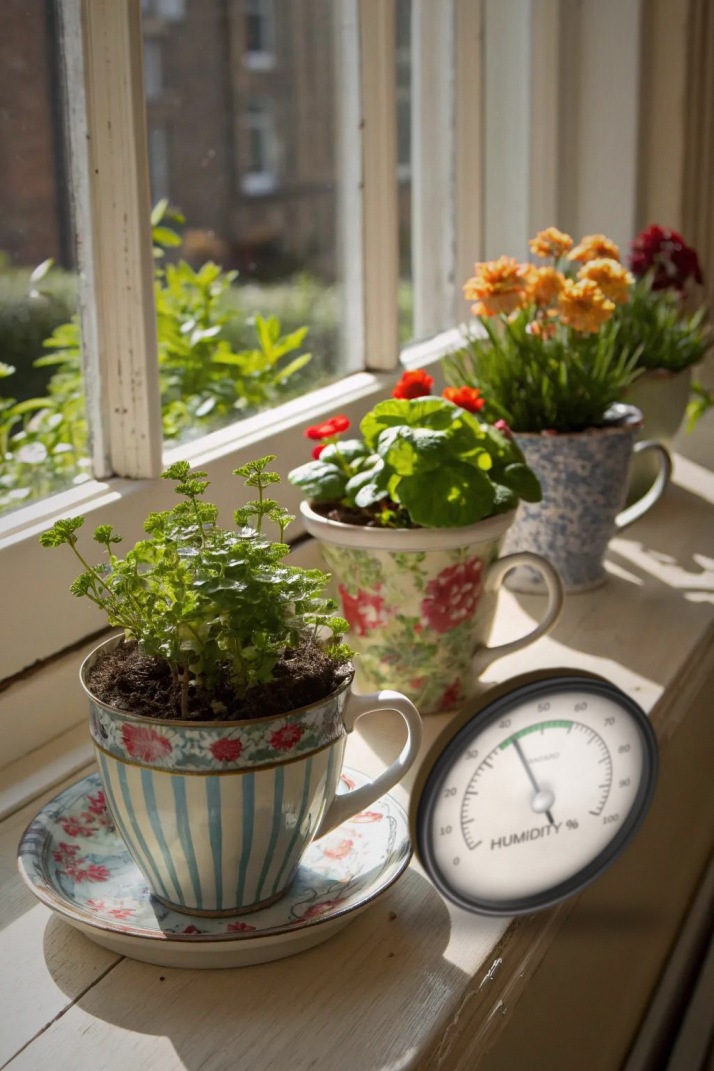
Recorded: 40 %
